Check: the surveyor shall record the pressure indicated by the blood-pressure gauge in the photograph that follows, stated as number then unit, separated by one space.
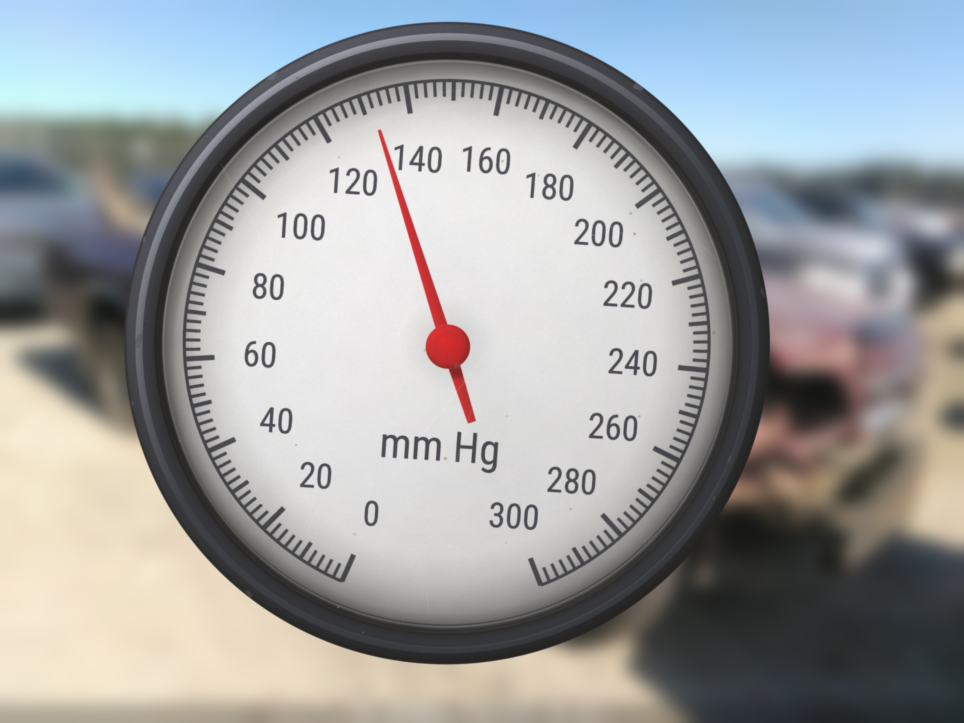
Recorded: 132 mmHg
